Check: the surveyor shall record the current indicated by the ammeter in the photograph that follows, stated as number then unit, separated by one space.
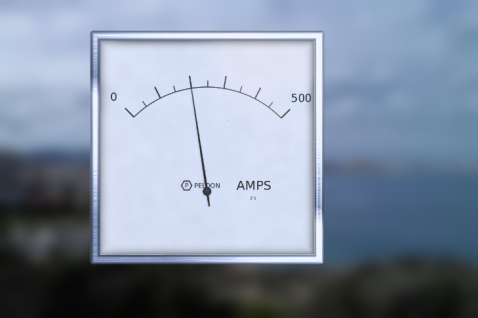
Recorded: 200 A
